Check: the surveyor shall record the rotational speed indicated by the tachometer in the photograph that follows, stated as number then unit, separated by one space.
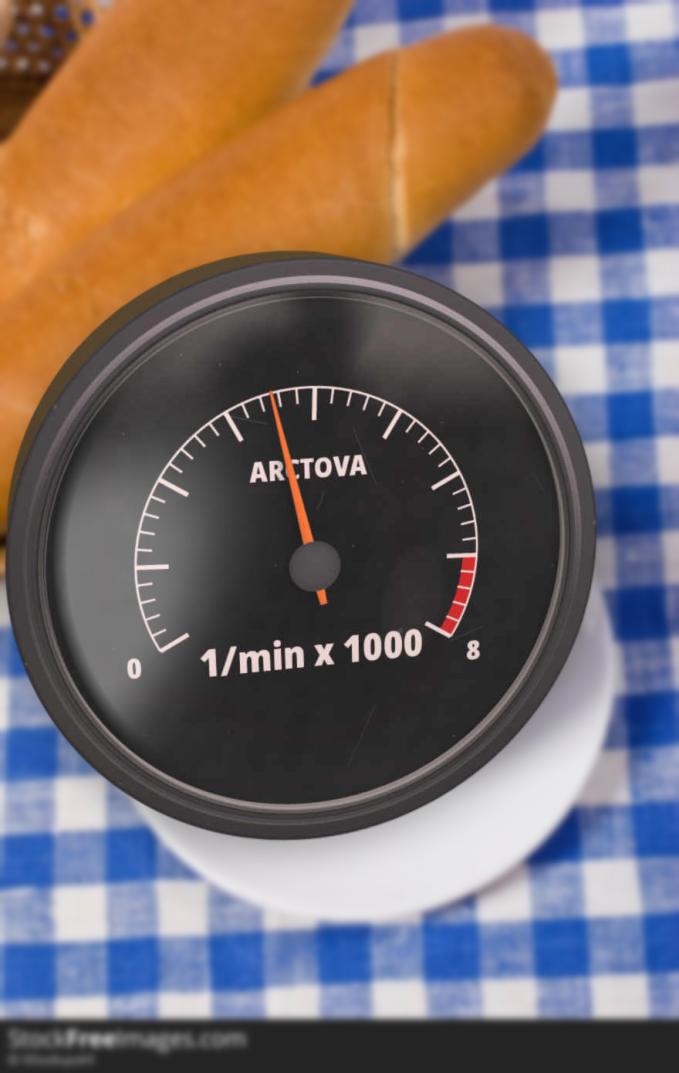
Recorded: 3500 rpm
